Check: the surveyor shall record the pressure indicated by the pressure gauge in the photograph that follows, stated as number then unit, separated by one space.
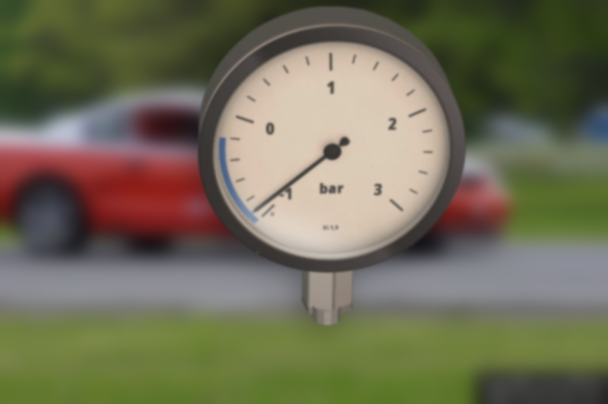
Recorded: -0.9 bar
